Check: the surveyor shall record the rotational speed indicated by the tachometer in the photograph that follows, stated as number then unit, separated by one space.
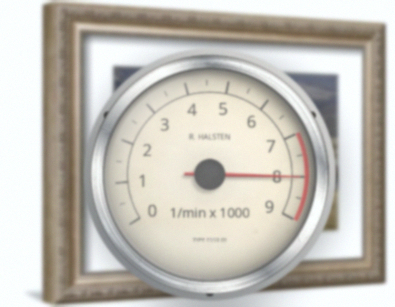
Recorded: 8000 rpm
